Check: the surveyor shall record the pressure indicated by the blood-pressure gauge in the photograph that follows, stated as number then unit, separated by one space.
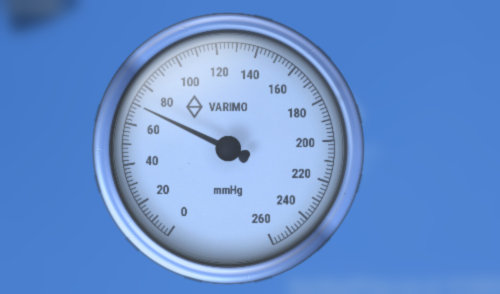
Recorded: 70 mmHg
